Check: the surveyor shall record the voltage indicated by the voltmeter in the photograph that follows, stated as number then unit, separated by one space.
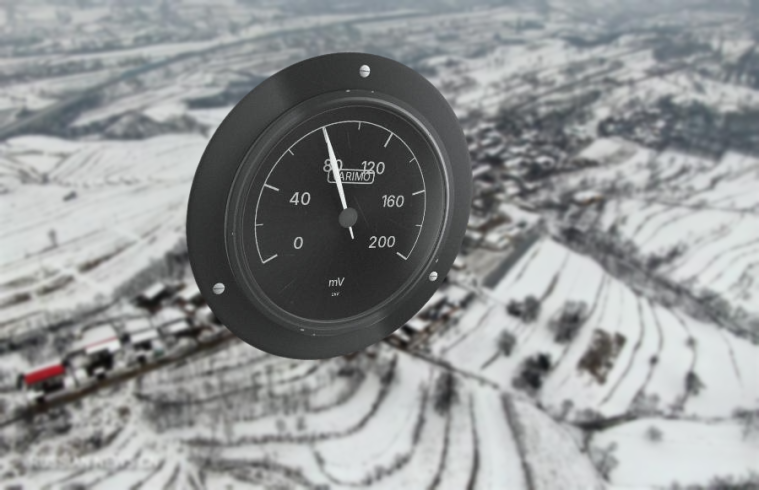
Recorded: 80 mV
